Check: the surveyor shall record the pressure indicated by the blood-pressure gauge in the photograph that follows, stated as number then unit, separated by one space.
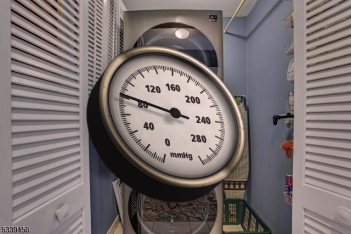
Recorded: 80 mmHg
